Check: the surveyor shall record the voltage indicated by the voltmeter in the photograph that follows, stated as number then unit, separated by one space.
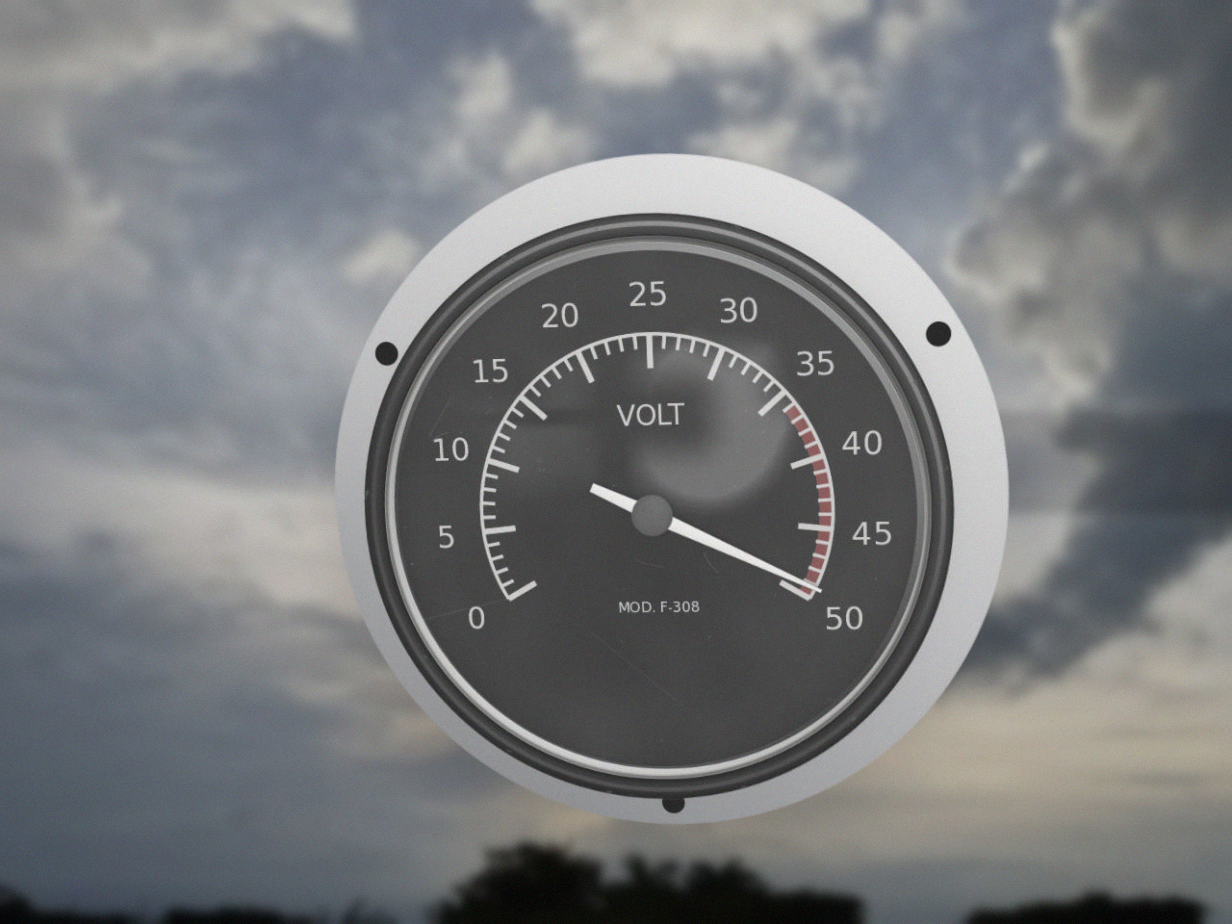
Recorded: 49 V
